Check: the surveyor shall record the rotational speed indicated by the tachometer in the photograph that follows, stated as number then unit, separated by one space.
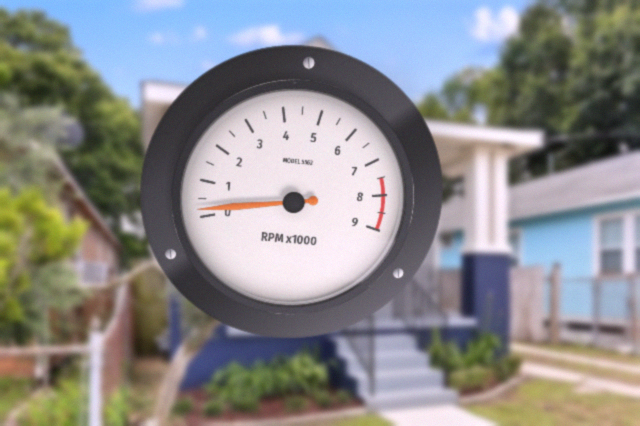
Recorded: 250 rpm
